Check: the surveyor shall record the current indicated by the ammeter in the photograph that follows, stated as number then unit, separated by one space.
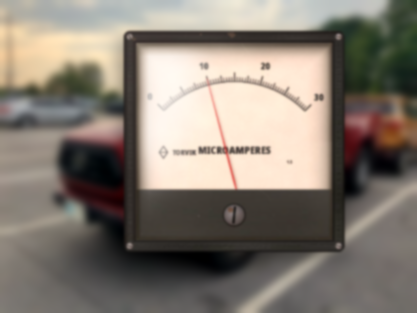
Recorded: 10 µA
